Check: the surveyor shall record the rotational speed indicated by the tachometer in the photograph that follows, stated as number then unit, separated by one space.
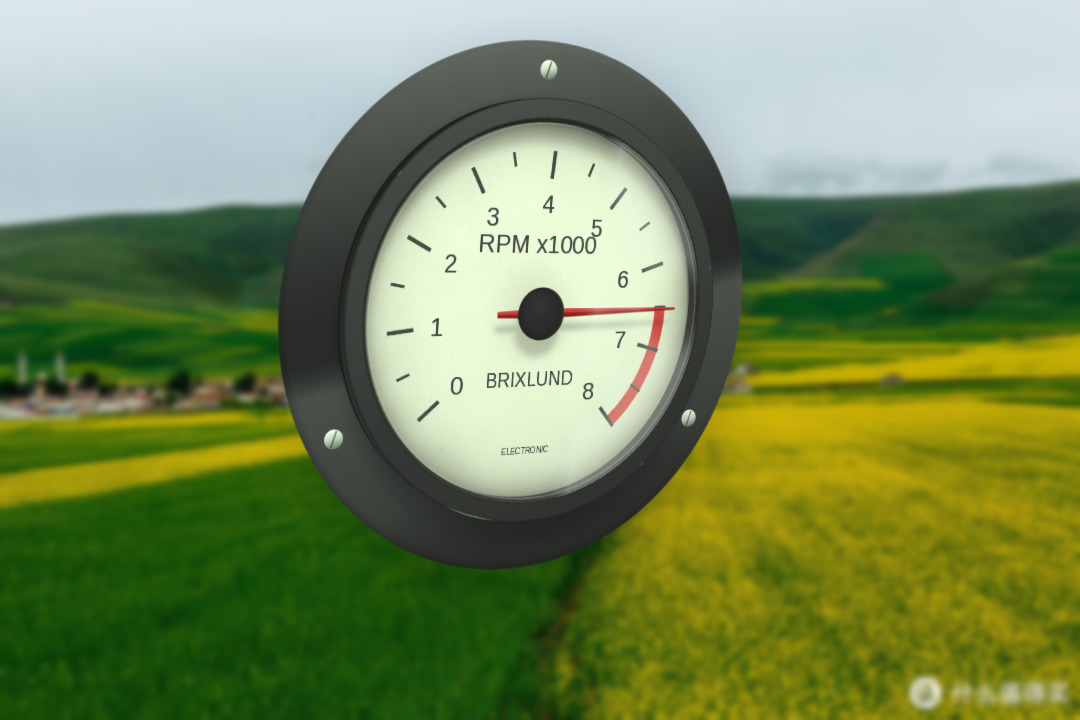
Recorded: 6500 rpm
